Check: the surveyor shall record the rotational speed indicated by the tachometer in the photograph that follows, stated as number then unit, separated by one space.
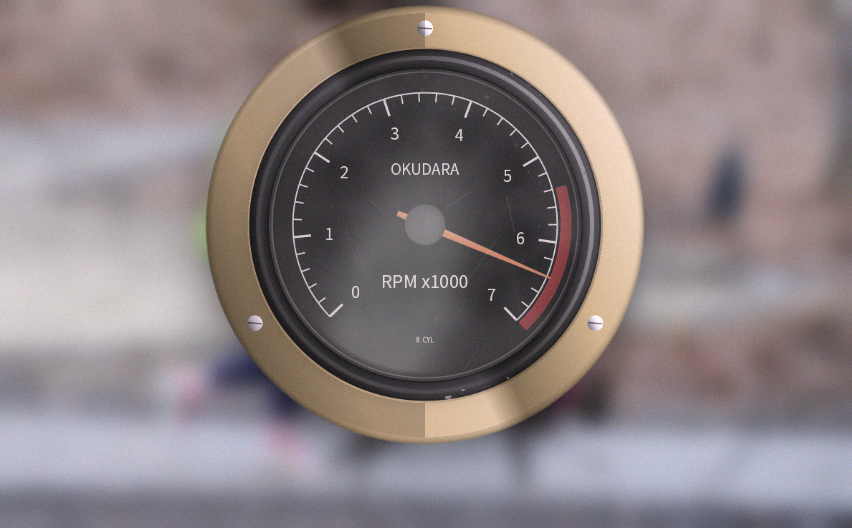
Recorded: 6400 rpm
